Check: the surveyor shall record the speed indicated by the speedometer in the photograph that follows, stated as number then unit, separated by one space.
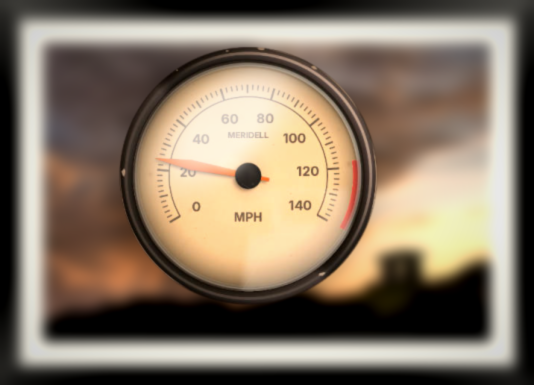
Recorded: 24 mph
